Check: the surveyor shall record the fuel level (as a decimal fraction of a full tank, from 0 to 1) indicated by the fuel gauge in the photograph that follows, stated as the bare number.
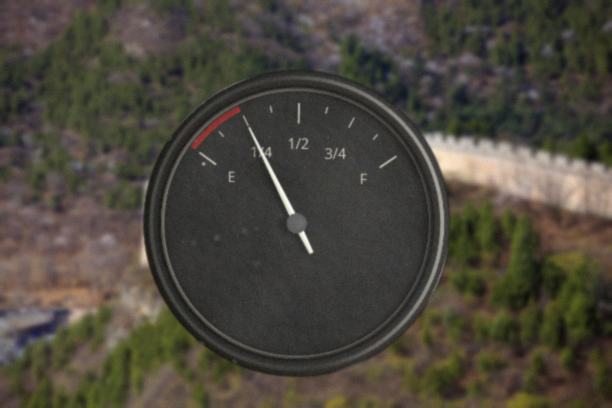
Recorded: 0.25
